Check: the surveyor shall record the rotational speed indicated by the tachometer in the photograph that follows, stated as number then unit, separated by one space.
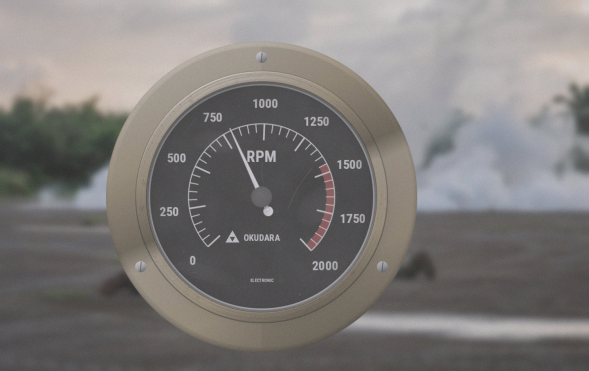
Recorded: 800 rpm
